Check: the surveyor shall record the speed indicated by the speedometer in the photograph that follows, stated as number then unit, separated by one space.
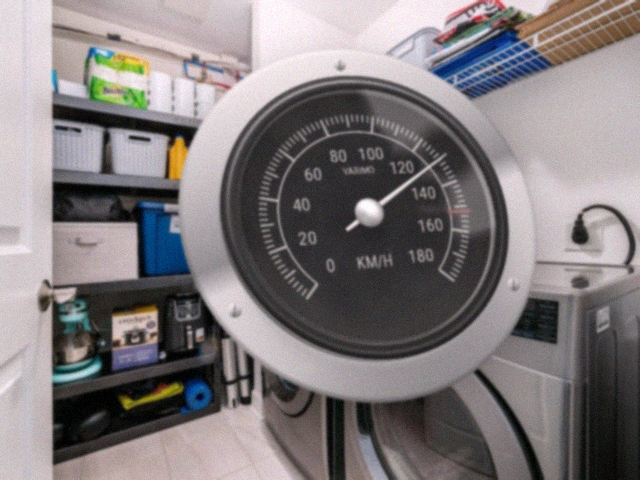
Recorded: 130 km/h
